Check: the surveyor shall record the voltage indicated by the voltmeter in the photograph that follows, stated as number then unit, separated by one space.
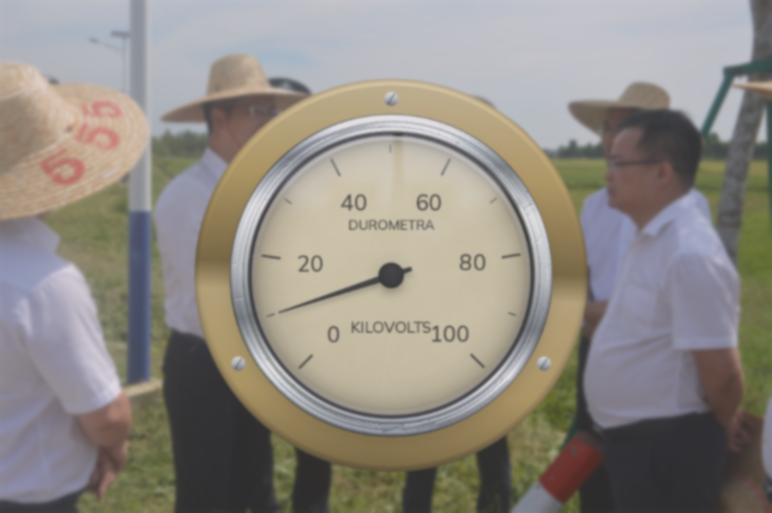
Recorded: 10 kV
